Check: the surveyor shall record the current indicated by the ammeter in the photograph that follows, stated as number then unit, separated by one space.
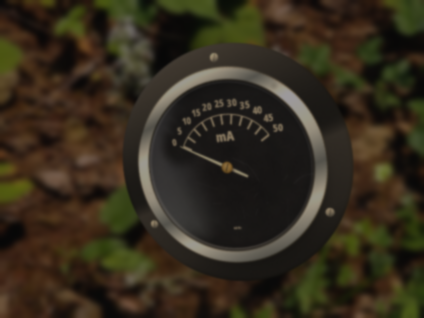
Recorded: 0 mA
